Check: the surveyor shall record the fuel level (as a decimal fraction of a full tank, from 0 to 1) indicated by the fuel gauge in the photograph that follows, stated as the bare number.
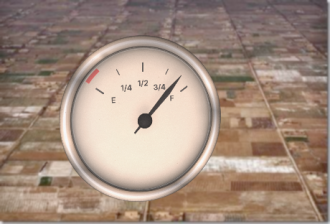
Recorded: 0.875
